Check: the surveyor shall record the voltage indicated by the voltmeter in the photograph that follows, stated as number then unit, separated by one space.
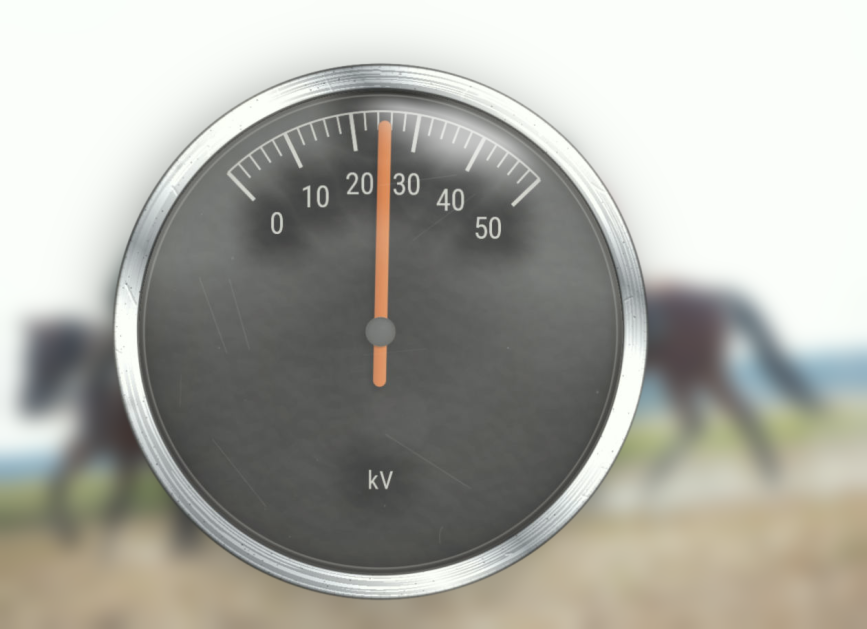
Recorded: 25 kV
